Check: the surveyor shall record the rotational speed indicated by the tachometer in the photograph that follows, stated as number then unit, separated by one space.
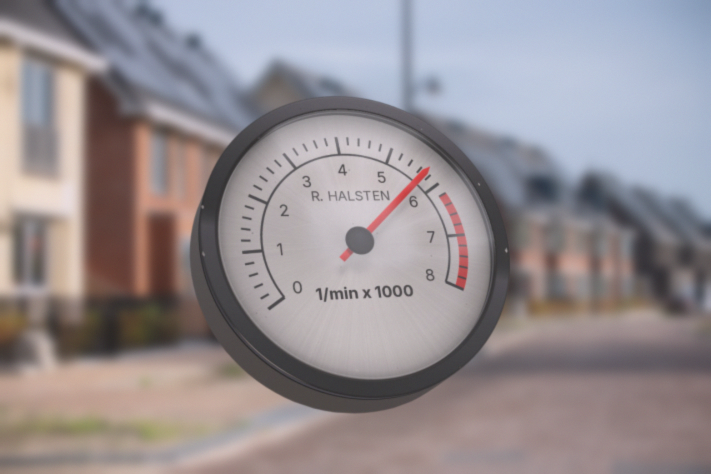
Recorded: 5700 rpm
